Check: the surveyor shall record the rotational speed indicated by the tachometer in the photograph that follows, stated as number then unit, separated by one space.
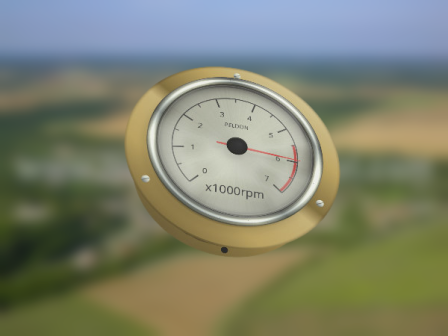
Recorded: 6000 rpm
